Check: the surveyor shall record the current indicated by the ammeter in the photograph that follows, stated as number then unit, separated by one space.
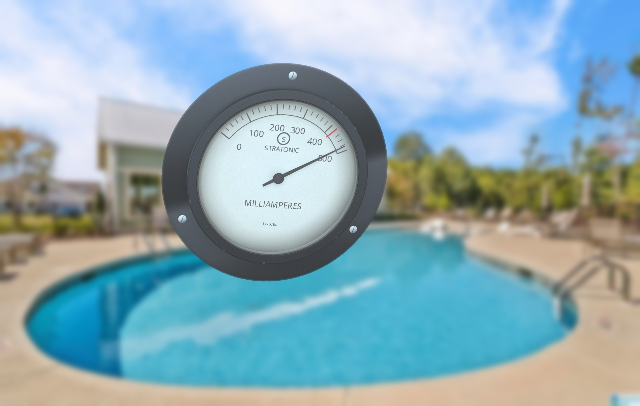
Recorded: 480 mA
